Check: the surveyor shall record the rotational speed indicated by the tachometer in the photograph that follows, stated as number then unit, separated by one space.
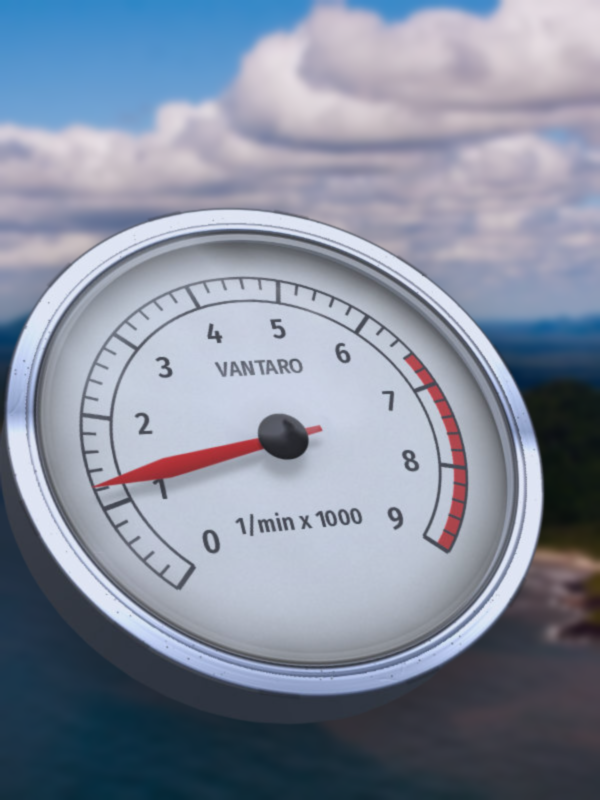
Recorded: 1200 rpm
